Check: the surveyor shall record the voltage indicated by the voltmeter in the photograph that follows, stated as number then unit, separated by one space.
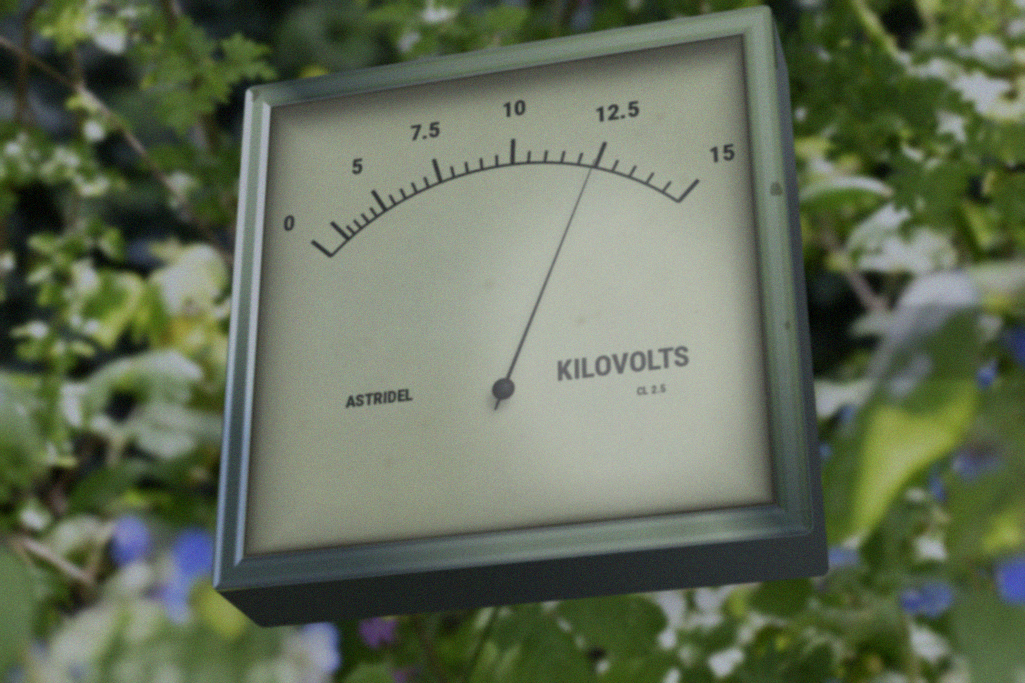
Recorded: 12.5 kV
